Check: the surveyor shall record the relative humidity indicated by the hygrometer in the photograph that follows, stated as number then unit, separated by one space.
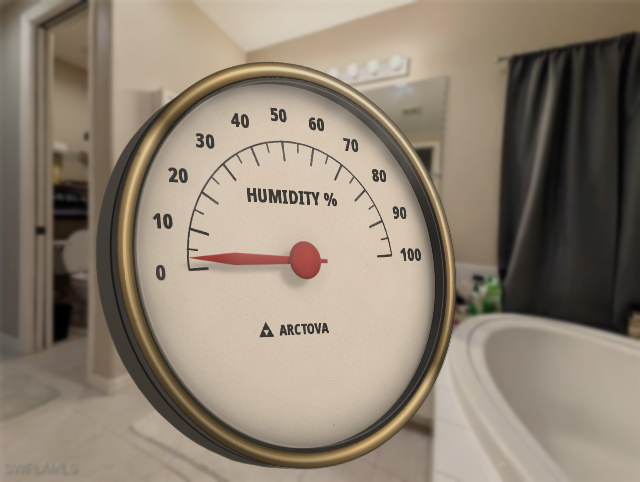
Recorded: 2.5 %
